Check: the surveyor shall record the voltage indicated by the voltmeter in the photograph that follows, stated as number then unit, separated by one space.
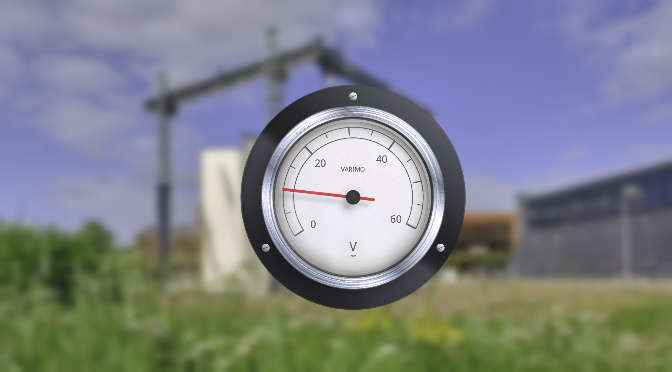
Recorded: 10 V
